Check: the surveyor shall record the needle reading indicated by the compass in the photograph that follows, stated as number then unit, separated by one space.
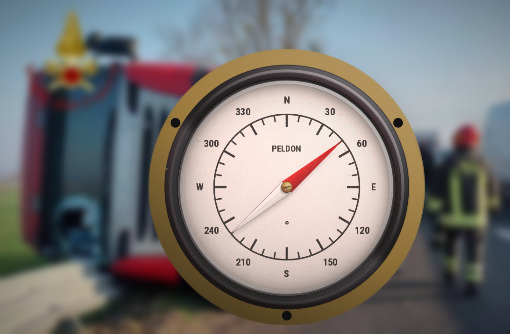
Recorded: 50 °
